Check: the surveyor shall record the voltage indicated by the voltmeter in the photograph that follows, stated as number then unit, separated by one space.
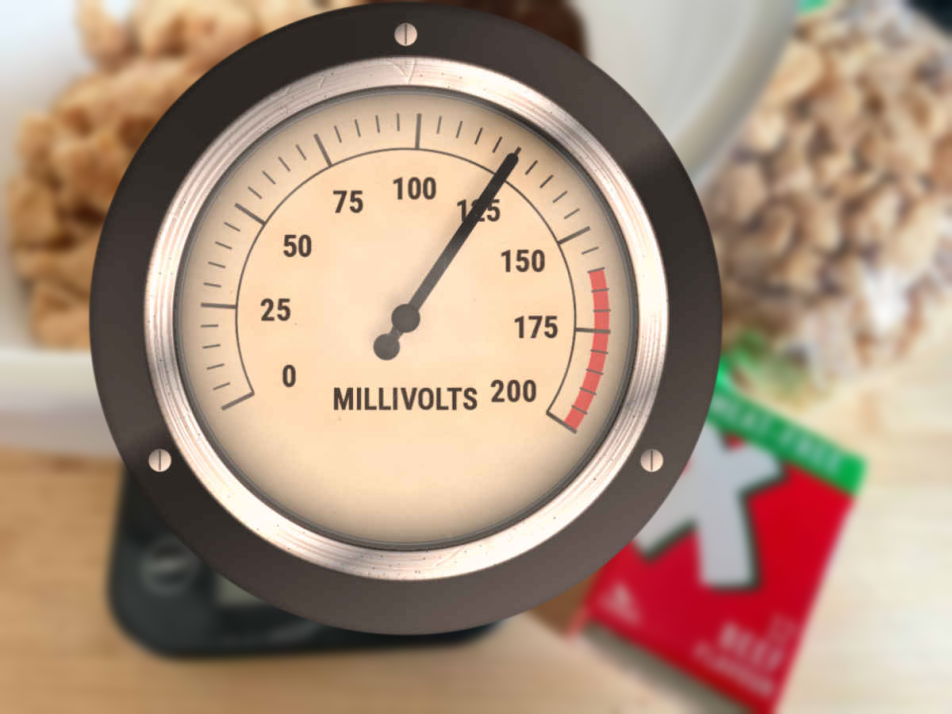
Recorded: 125 mV
